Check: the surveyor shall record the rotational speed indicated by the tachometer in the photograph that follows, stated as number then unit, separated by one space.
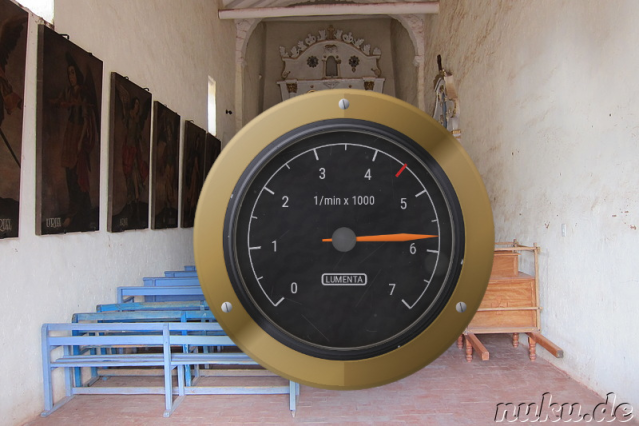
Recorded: 5750 rpm
